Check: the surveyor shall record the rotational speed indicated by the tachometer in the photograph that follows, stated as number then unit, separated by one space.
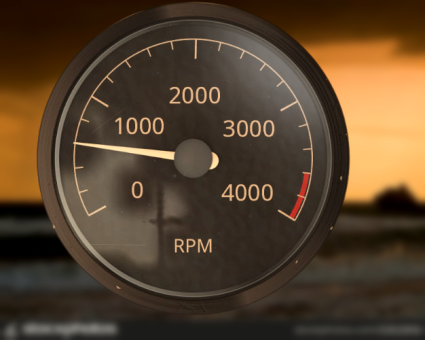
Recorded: 600 rpm
